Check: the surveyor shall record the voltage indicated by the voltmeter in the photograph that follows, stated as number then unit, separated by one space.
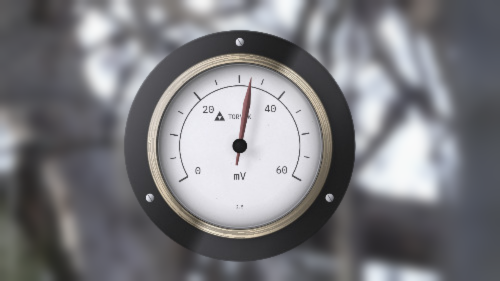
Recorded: 32.5 mV
